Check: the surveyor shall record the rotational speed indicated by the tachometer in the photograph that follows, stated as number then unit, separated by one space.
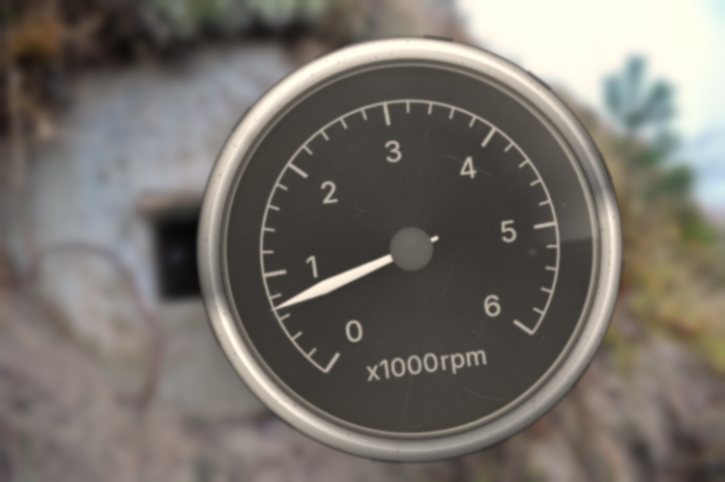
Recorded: 700 rpm
